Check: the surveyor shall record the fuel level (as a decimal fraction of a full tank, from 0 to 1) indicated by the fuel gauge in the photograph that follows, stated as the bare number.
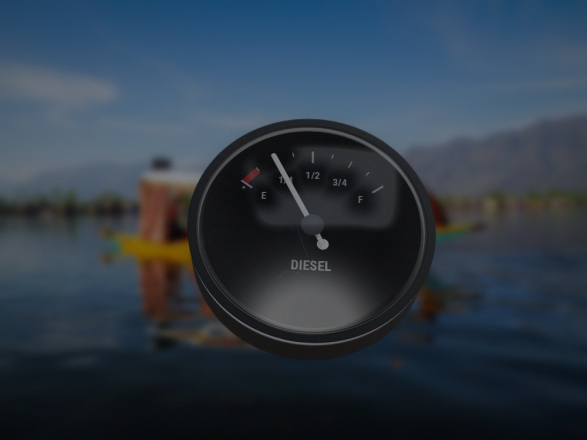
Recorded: 0.25
